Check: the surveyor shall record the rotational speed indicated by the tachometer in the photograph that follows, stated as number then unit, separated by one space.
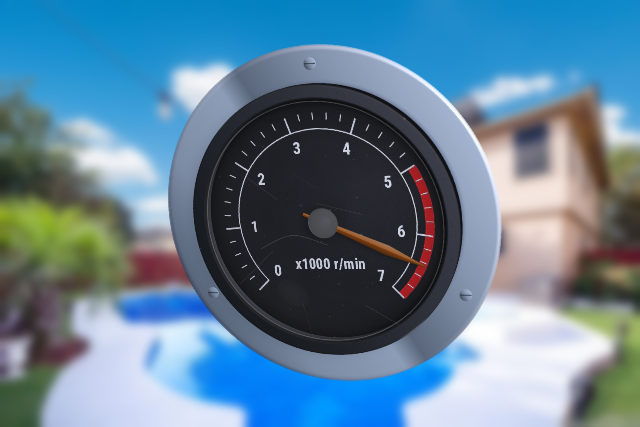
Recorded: 6400 rpm
